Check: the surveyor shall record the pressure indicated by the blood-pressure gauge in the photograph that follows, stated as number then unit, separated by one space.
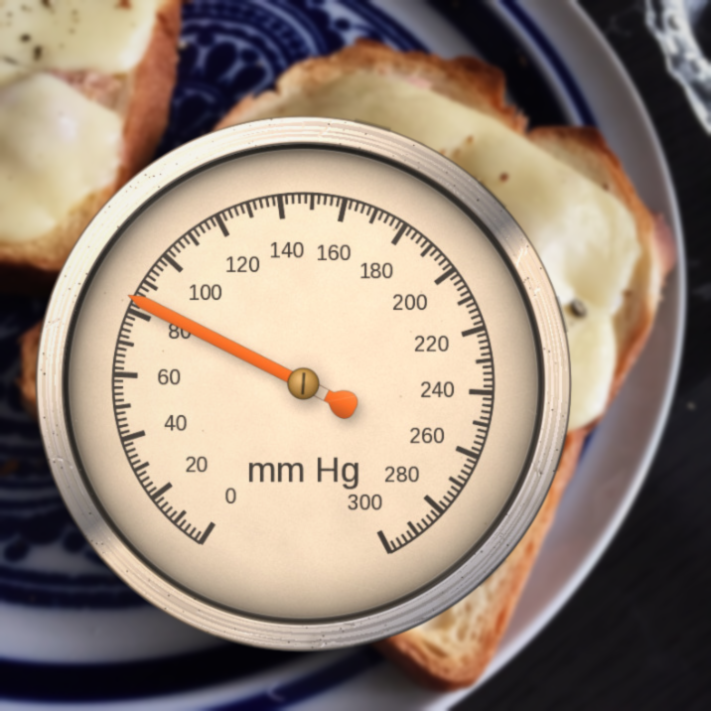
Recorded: 84 mmHg
